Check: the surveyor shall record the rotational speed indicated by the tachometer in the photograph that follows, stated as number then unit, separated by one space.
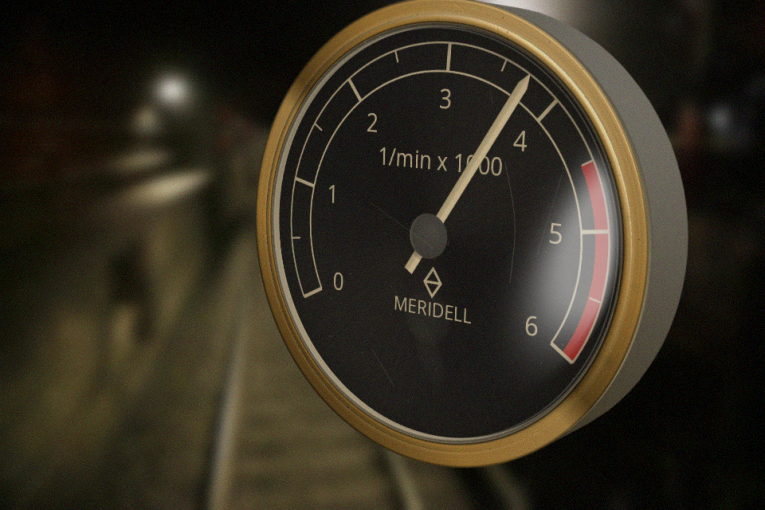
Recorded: 3750 rpm
